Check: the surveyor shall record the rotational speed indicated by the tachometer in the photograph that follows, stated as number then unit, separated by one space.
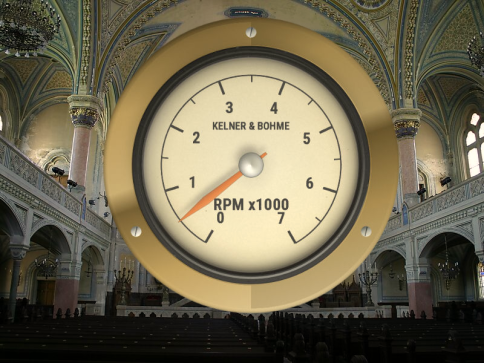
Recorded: 500 rpm
